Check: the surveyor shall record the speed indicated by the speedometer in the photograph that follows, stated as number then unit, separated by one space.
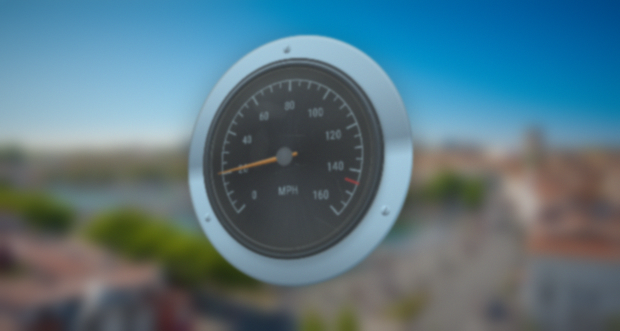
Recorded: 20 mph
